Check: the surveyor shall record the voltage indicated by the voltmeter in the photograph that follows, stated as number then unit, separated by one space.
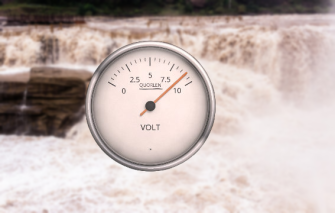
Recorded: 9 V
